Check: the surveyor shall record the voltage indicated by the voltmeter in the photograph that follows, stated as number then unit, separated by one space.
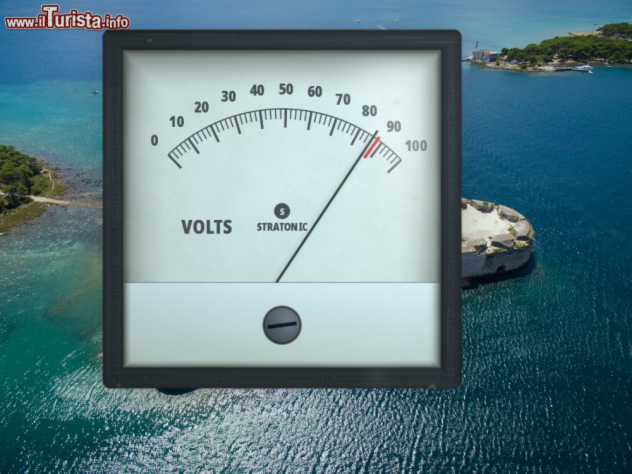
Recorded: 86 V
